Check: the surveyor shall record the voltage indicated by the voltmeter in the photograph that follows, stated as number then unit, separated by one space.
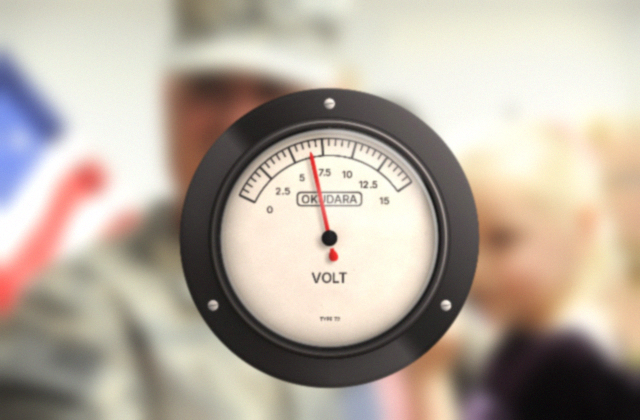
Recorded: 6.5 V
